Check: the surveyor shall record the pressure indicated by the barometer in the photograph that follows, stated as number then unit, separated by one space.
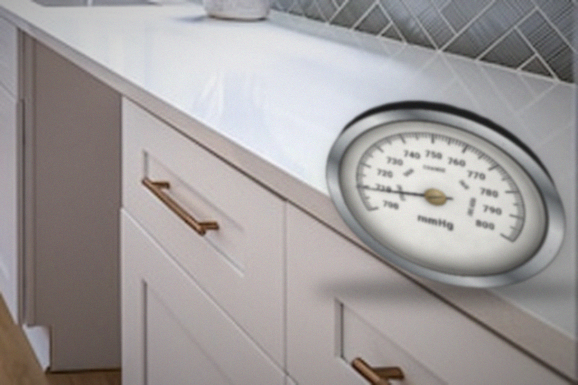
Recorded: 710 mmHg
